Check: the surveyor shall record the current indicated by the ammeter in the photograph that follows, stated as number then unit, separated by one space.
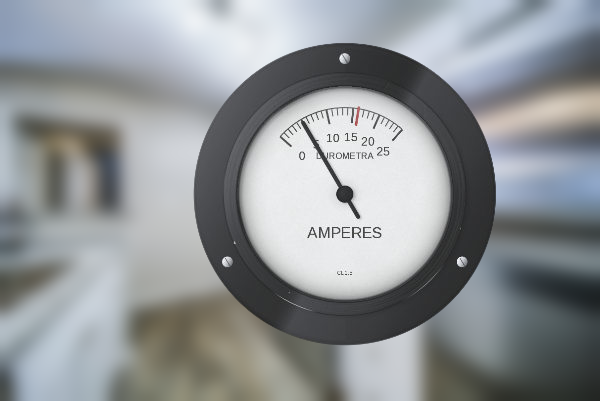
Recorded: 5 A
